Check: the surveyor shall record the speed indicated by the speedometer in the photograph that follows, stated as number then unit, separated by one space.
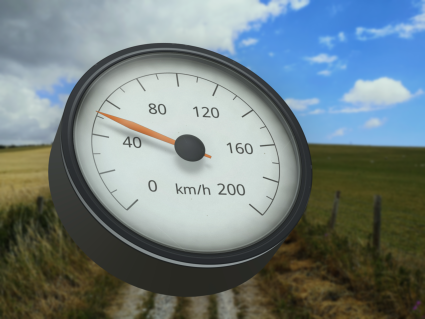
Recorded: 50 km/h
